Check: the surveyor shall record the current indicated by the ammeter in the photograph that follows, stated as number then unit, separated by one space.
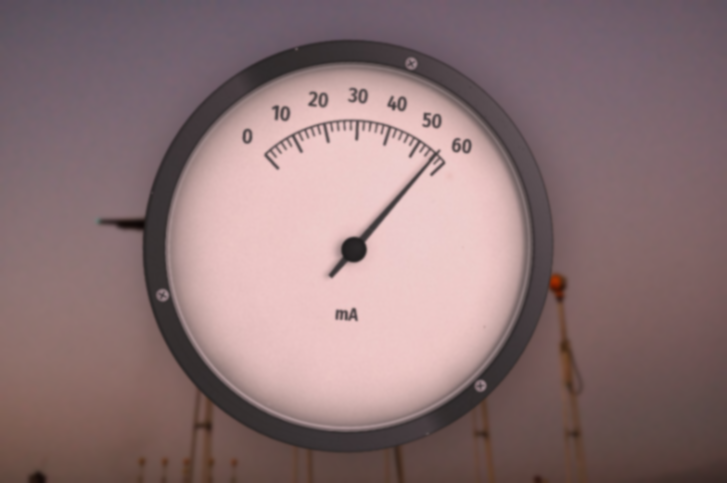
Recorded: 56 mA
